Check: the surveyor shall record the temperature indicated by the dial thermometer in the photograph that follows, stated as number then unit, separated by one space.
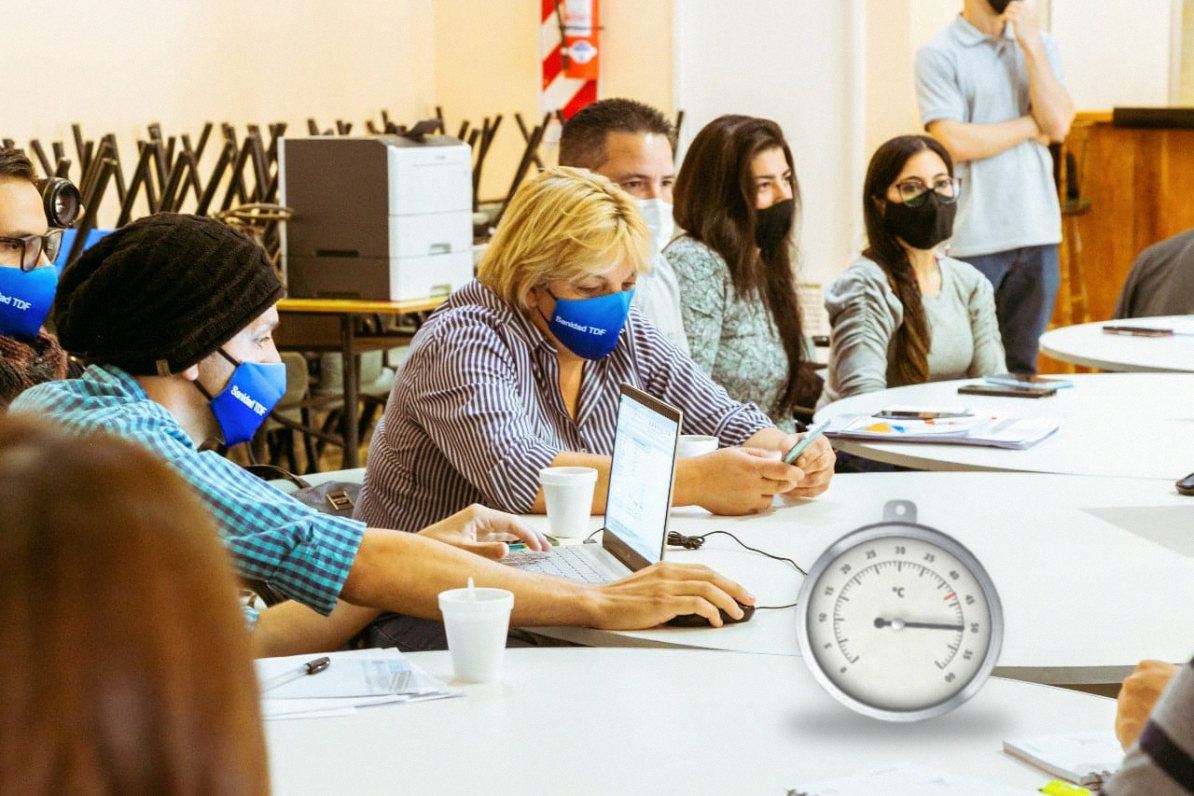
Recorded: 50 °C
